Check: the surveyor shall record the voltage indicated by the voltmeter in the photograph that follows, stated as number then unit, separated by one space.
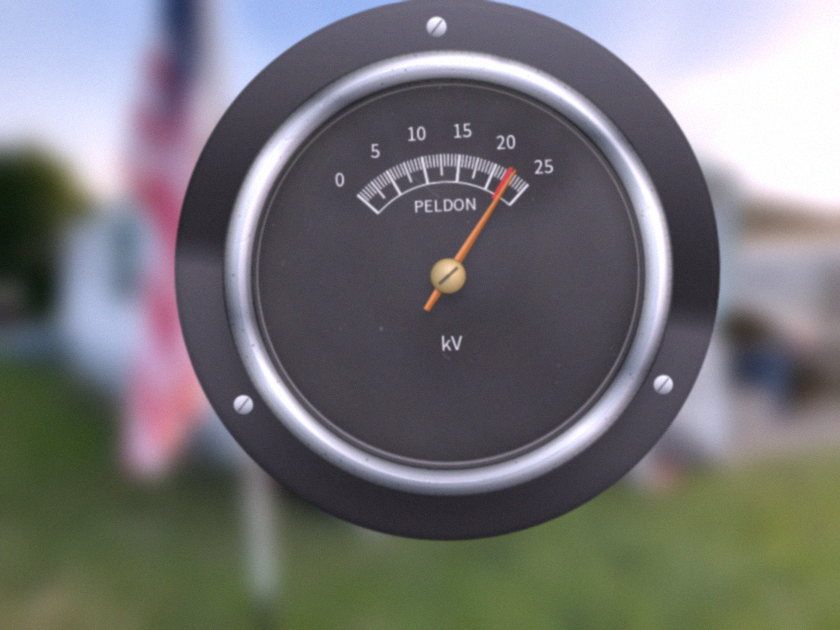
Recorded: 22.5 kV
